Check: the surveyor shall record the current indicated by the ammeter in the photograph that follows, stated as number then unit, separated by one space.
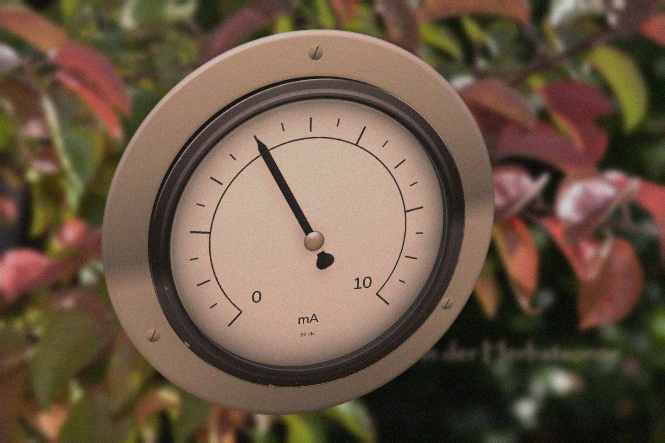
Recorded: 4 mA
